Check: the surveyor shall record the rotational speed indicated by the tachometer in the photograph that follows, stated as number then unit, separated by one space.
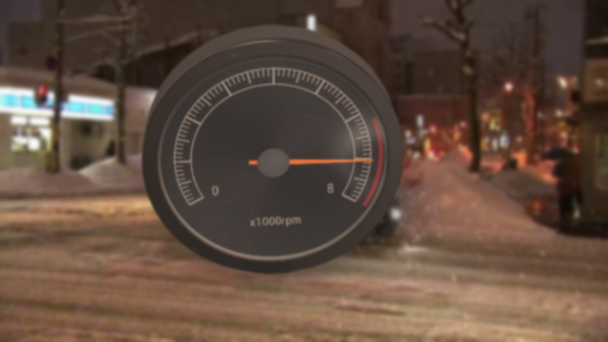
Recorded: 7000 rpm
